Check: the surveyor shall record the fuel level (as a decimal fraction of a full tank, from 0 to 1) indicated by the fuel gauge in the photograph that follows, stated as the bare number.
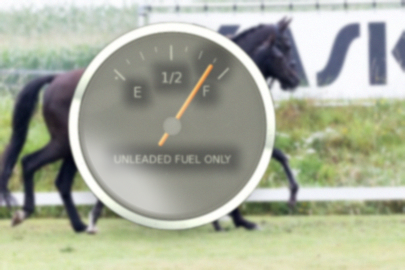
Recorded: 0.875
